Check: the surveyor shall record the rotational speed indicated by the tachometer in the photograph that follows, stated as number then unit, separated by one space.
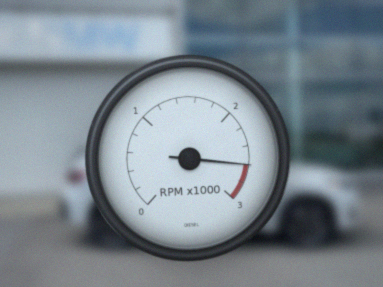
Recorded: 2600 rpm
